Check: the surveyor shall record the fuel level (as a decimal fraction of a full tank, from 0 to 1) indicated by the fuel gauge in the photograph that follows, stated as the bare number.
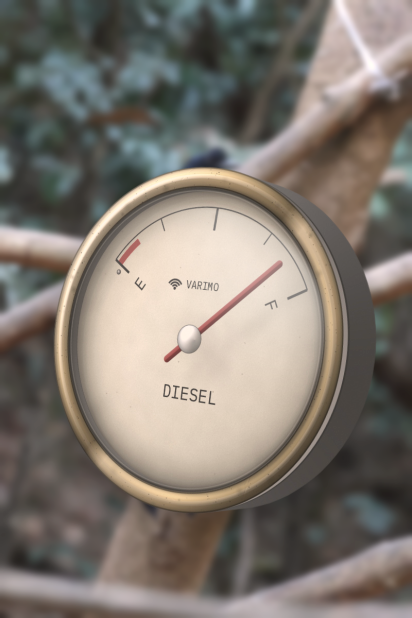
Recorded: 0.875
